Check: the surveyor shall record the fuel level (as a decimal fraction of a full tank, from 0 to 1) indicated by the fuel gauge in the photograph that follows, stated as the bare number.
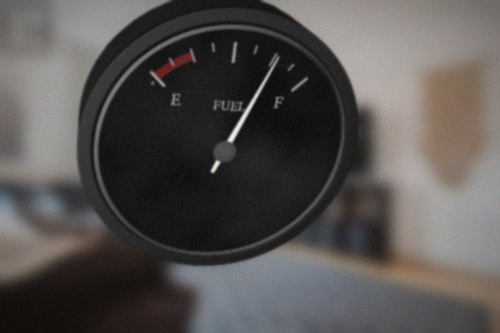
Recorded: 0.75
